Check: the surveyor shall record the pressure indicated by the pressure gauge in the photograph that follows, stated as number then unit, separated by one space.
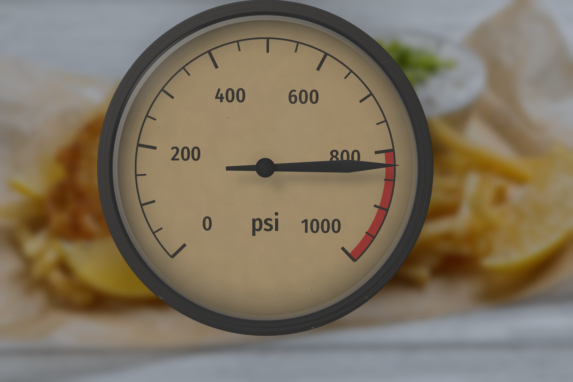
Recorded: 825 psi
